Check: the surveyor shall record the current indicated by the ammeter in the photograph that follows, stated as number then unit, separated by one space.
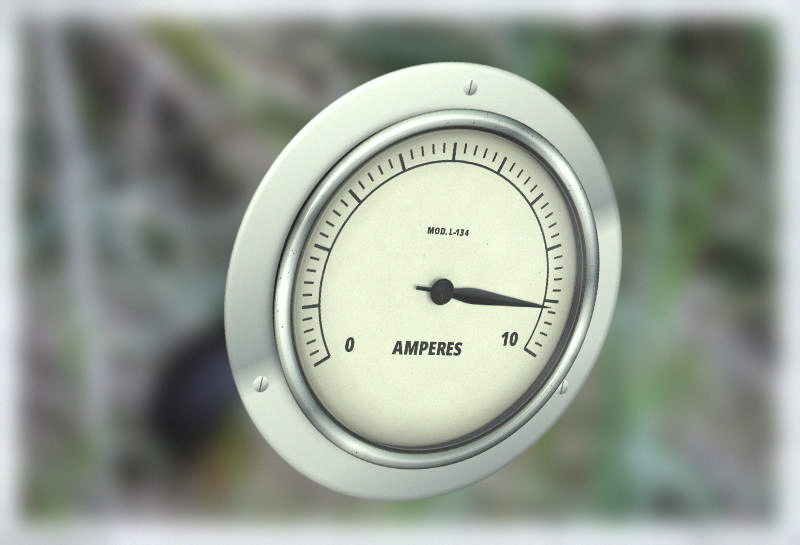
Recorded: 9.1 A
